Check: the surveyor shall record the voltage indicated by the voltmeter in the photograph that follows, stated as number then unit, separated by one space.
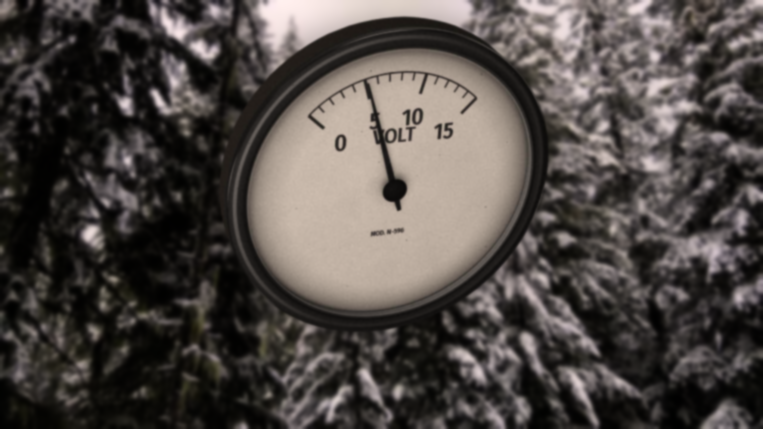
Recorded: 5 V
